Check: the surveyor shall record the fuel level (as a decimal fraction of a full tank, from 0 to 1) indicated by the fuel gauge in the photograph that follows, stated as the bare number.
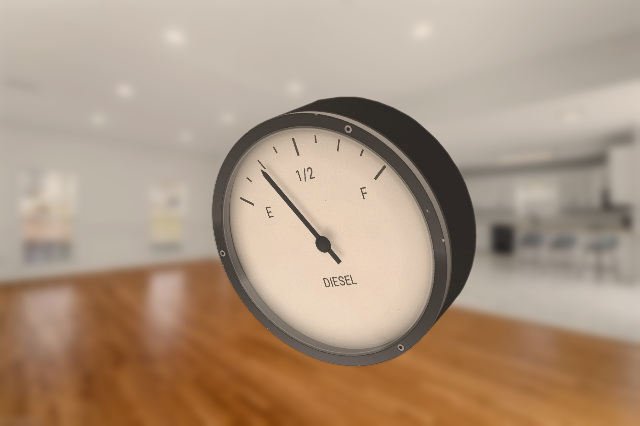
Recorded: 0.25
